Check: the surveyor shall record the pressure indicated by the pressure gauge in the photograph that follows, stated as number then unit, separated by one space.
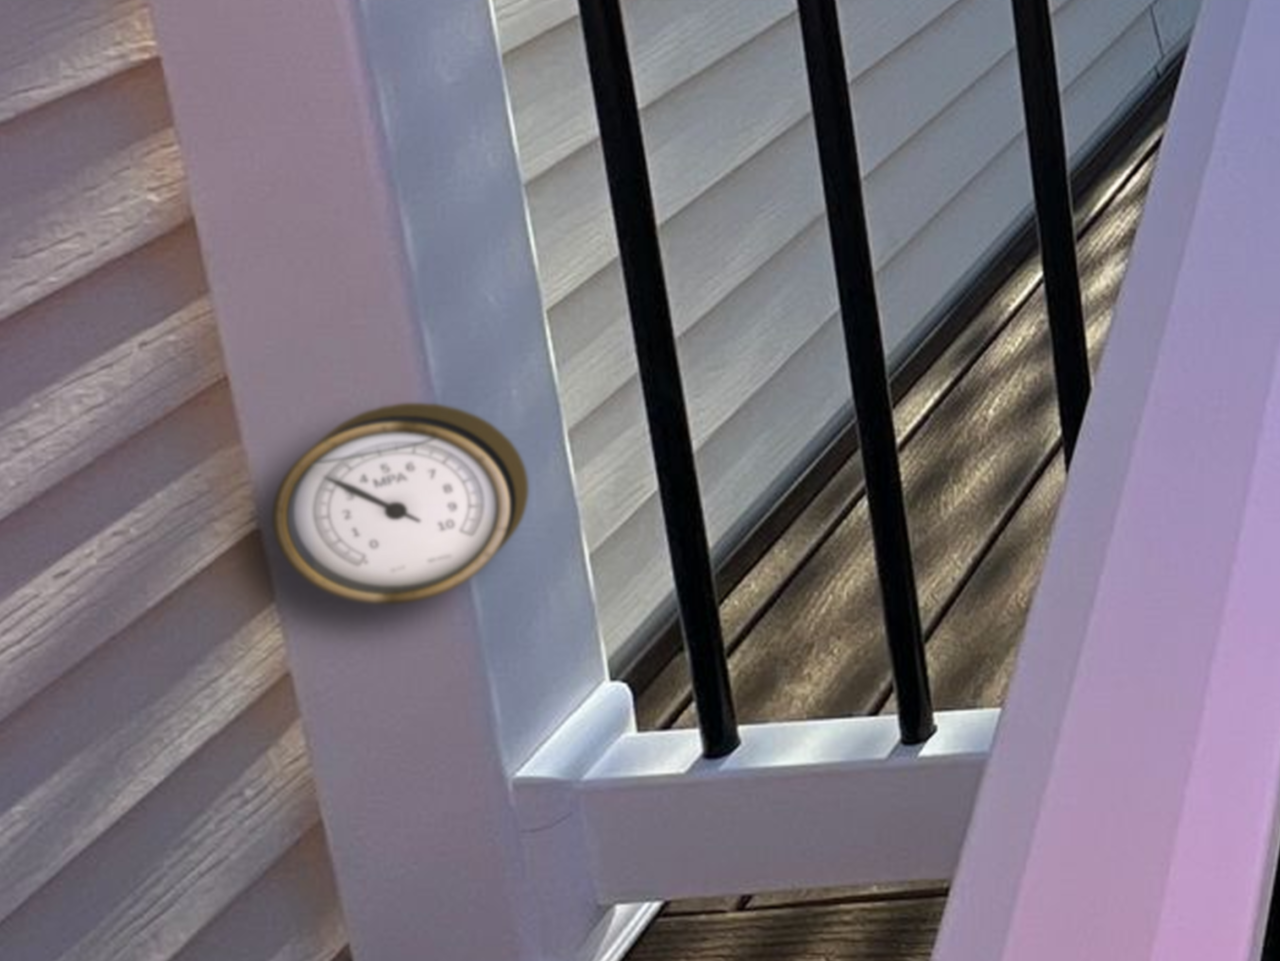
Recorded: 3.5 MPa
